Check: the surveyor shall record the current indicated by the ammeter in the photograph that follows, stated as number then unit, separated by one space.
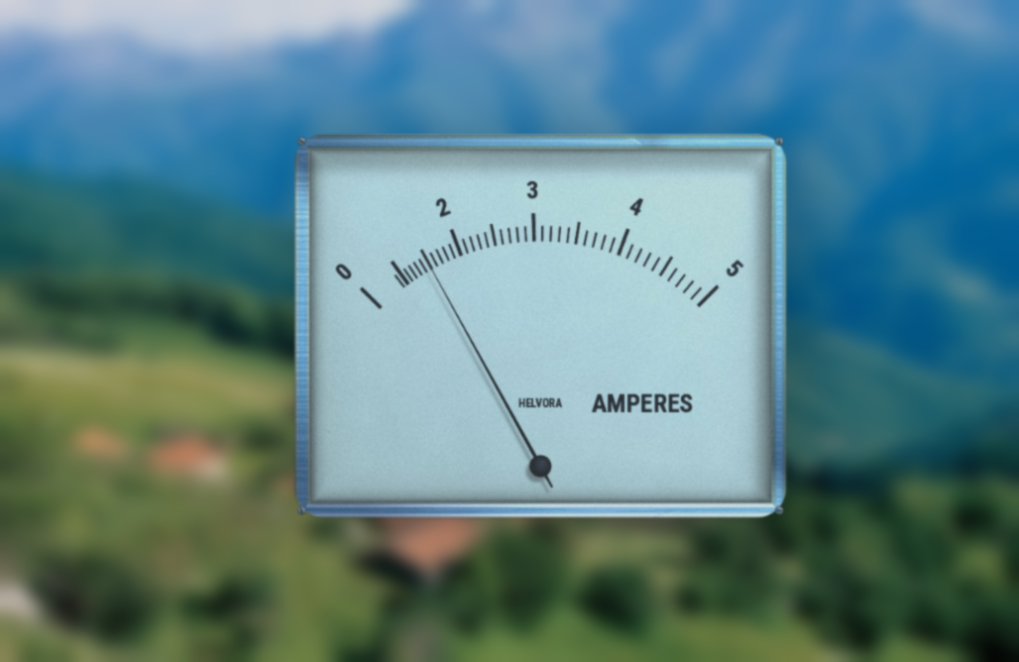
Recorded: 1.5 A
